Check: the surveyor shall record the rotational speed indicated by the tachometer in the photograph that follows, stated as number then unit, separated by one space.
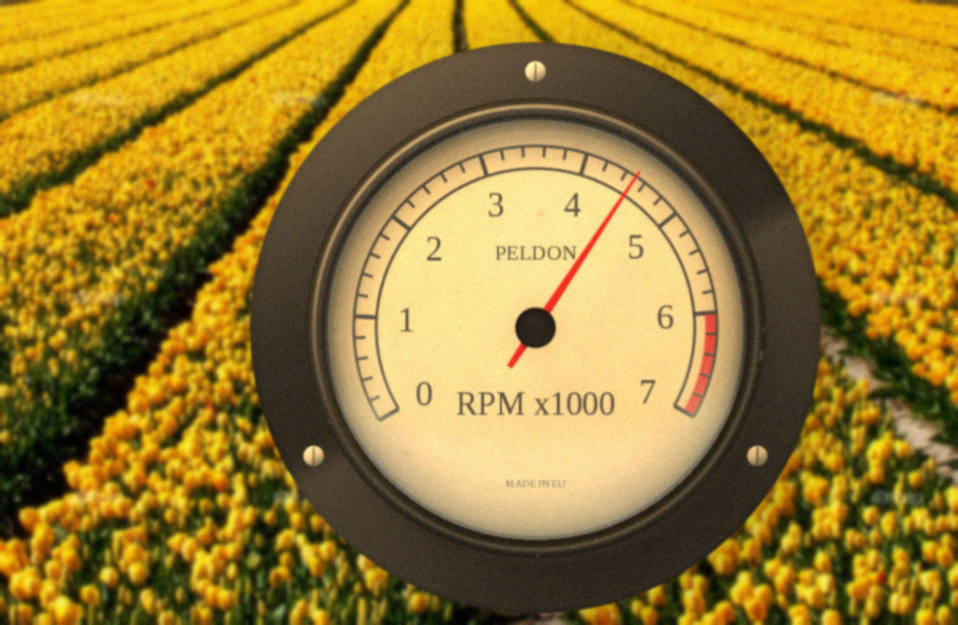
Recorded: 4500 rpm
